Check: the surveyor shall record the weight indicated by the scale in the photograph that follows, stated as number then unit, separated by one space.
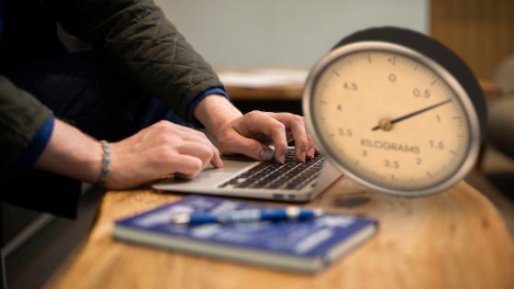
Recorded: 0.75 kg
